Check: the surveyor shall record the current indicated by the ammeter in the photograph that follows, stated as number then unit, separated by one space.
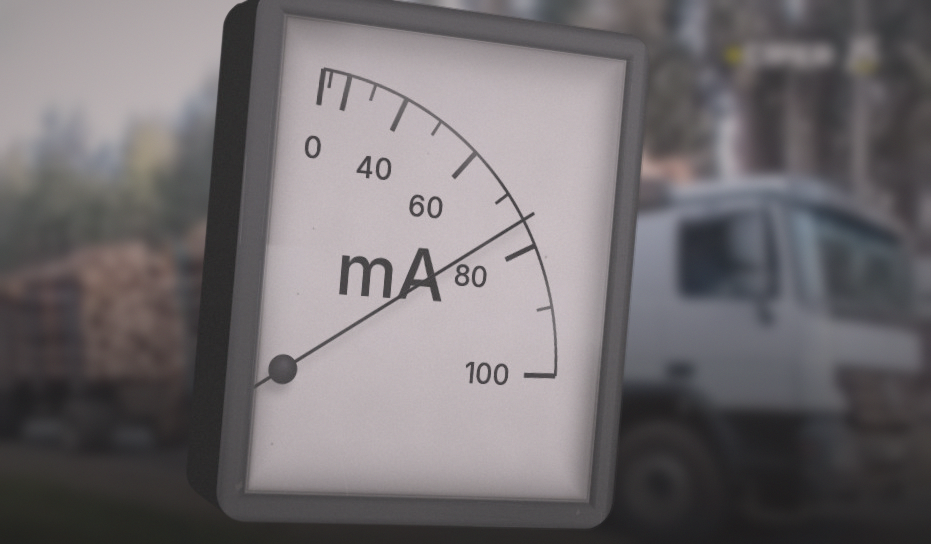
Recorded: 75 mA
